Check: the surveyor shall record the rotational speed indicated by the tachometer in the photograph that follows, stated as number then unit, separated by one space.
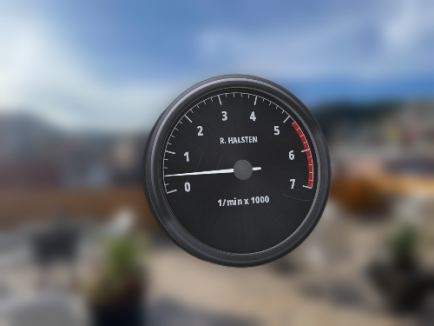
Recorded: 400 rpm
